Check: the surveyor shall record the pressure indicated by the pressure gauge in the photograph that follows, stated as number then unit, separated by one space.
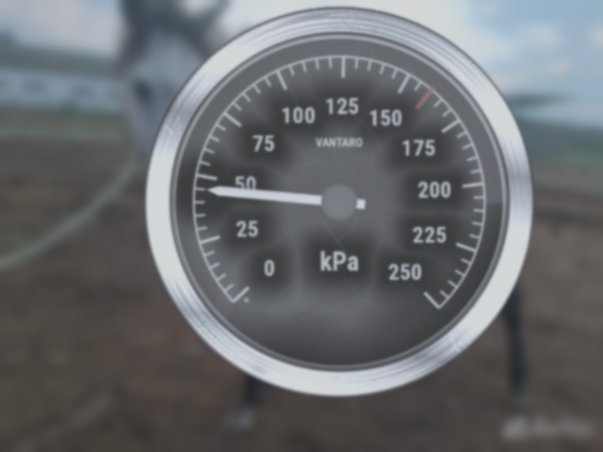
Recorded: 45 kPa
